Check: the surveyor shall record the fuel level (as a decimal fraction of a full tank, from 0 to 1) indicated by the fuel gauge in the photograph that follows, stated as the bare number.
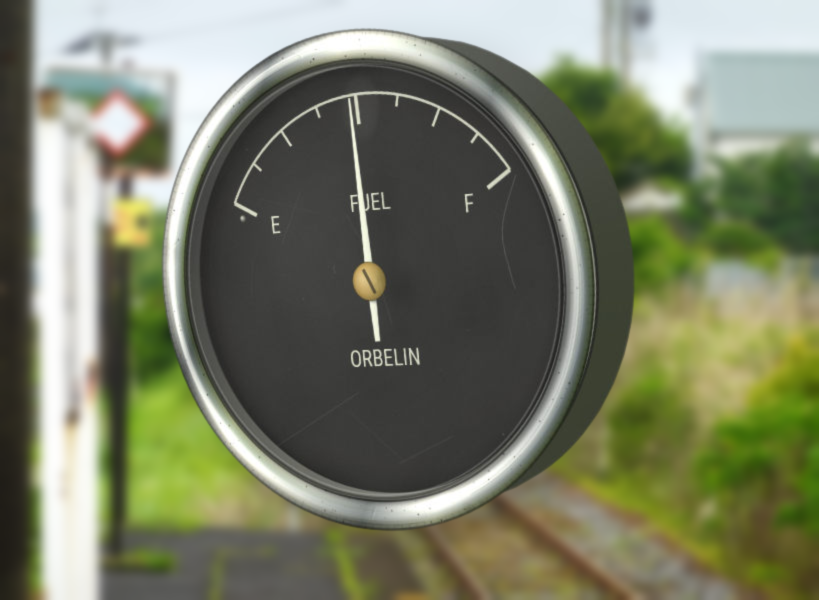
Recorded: 0.5
